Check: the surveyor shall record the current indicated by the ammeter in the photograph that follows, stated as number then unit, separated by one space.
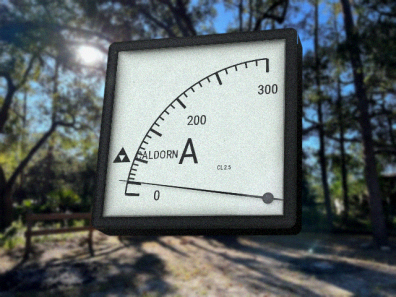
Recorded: 50 A
